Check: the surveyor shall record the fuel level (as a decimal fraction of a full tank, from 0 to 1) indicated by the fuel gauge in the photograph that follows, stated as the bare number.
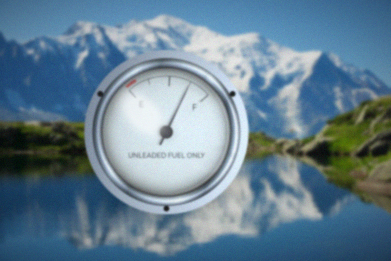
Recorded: 0.75
